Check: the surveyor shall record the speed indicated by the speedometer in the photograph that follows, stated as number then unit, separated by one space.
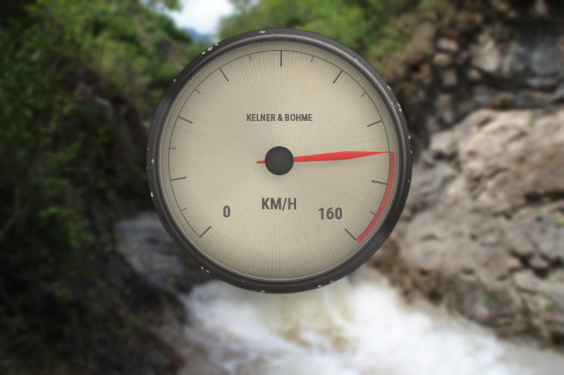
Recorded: 130 km/h
